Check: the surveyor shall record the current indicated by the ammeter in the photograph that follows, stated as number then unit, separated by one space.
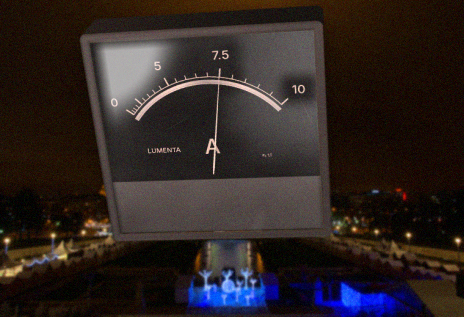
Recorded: 7.5 A
